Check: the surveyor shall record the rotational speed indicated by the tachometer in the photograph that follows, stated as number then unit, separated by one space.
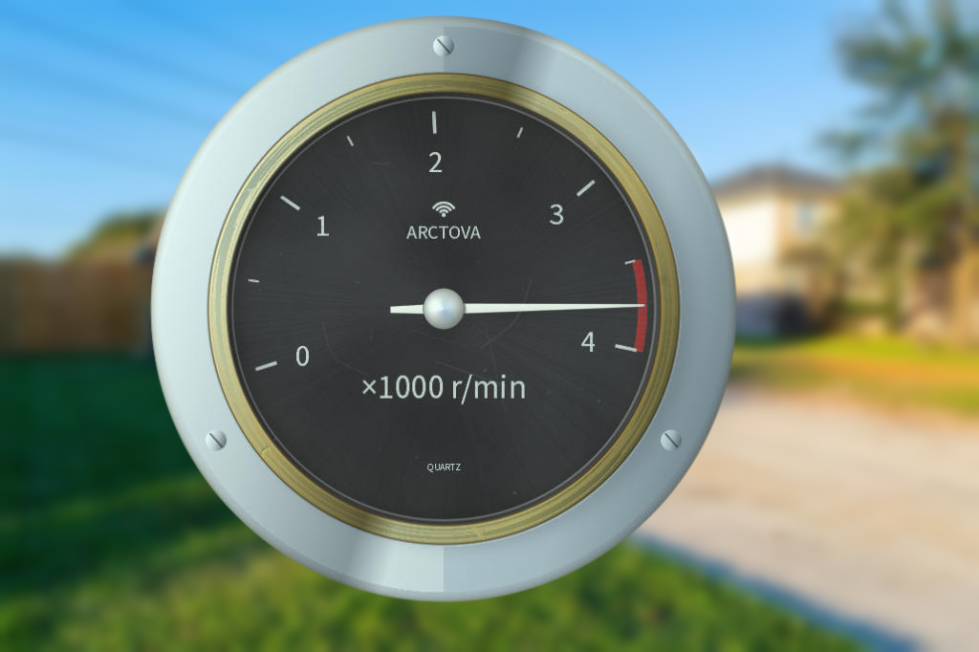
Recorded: 3750 rpm
